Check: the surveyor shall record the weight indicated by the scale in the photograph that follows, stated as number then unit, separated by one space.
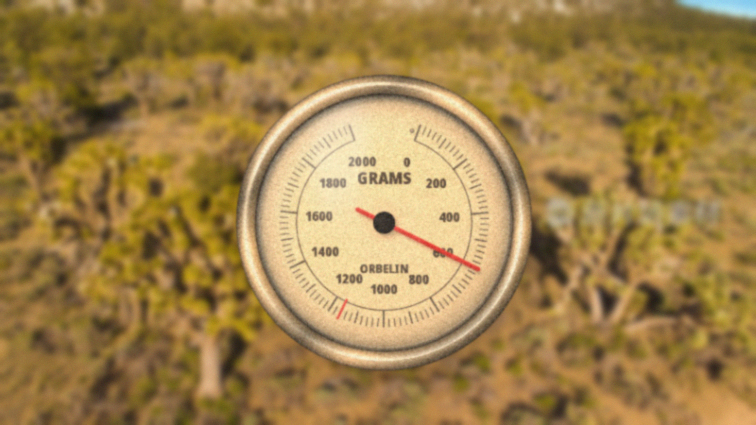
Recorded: 600 g
